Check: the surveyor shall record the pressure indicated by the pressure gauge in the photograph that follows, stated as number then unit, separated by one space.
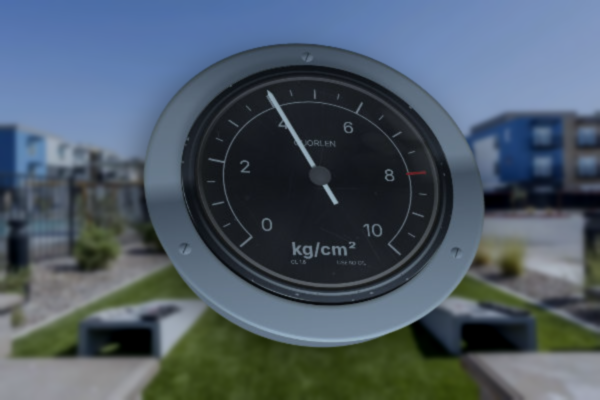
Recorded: 4 kg/cm²
